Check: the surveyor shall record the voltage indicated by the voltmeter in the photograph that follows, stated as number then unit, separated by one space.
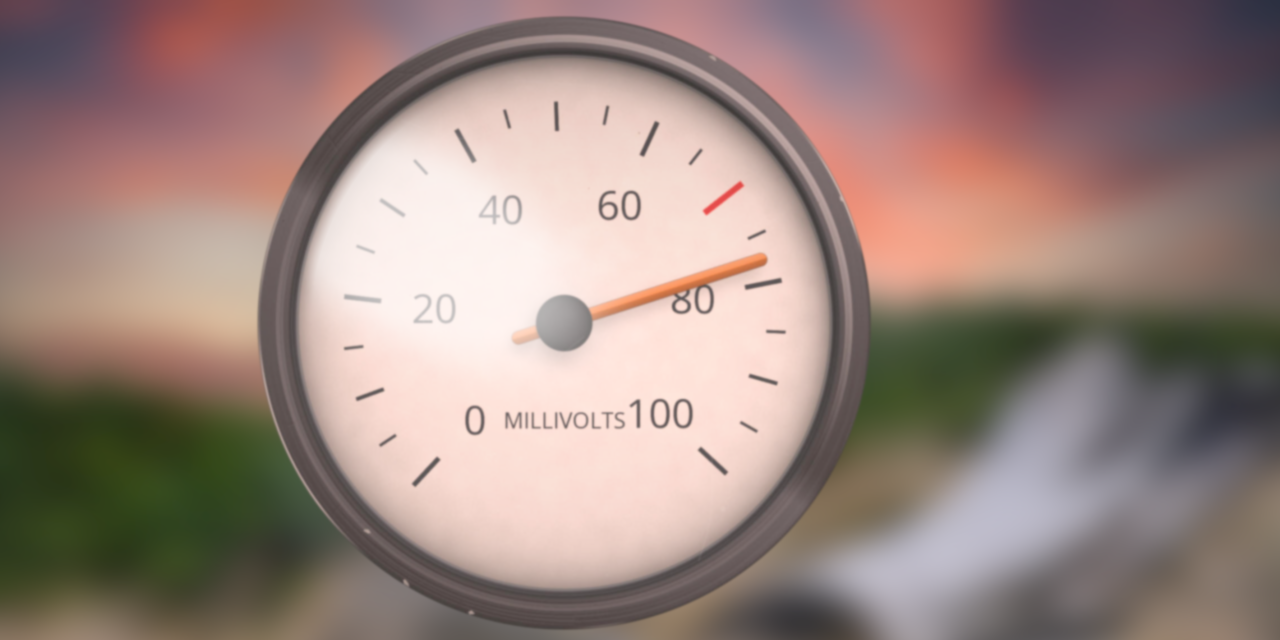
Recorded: 77.5 mV
